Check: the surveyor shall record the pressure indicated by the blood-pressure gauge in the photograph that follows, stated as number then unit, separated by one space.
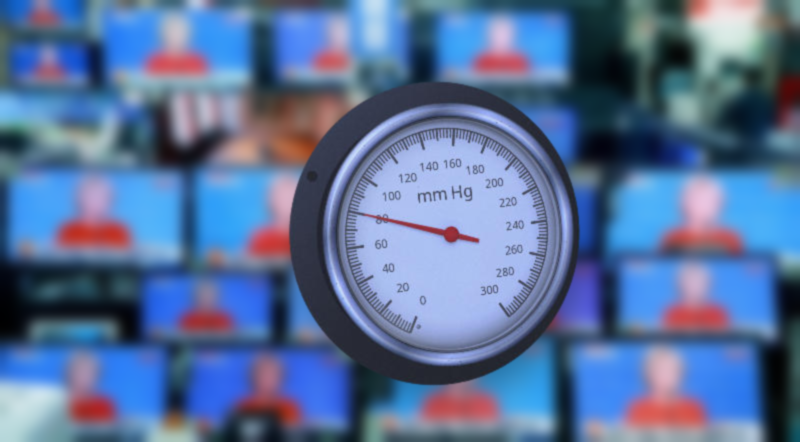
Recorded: 80 mmHg
